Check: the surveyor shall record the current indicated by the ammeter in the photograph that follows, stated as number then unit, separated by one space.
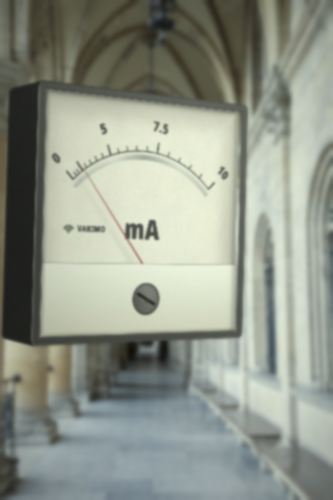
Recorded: 2.5 mA
